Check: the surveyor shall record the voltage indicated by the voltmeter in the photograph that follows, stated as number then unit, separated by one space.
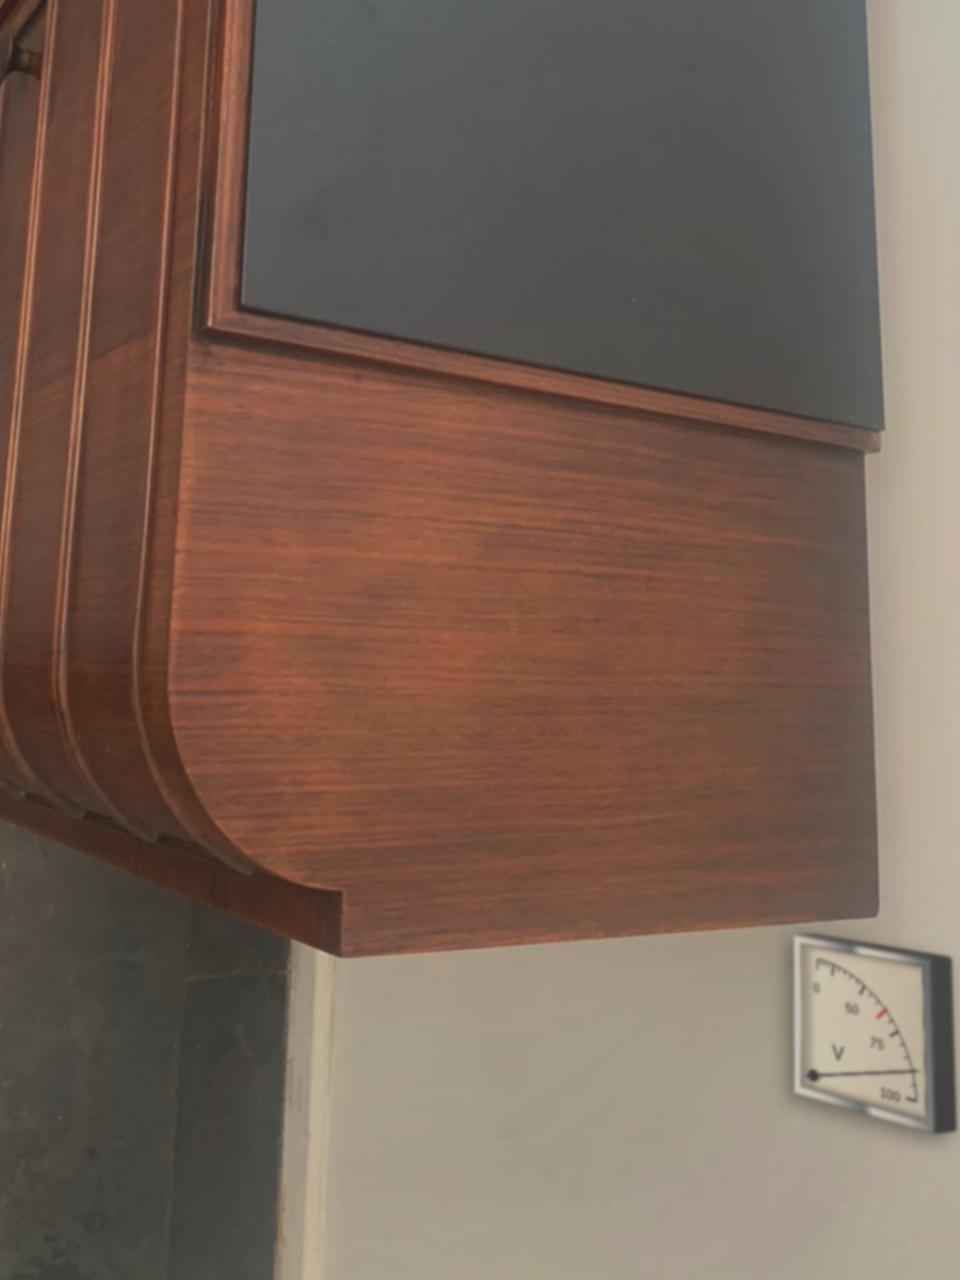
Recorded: 90 V
